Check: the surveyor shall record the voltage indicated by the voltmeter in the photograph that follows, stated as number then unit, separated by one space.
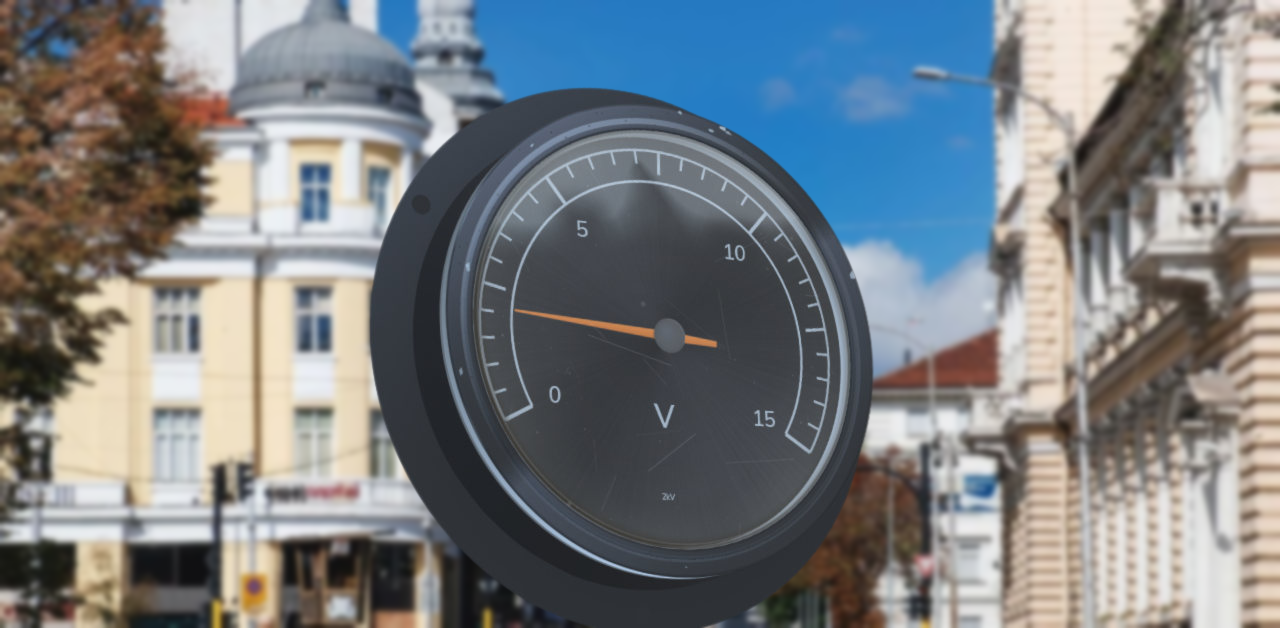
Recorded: 2 V
